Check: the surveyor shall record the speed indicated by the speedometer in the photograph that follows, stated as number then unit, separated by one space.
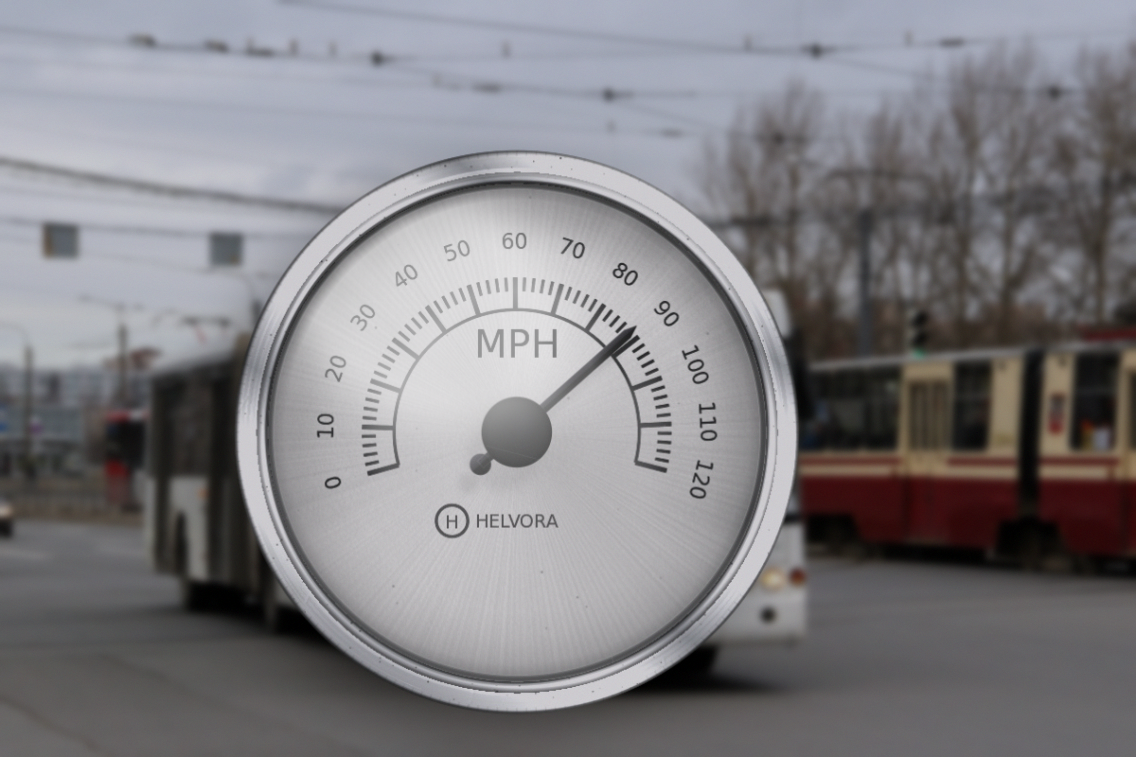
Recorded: 88 mph
